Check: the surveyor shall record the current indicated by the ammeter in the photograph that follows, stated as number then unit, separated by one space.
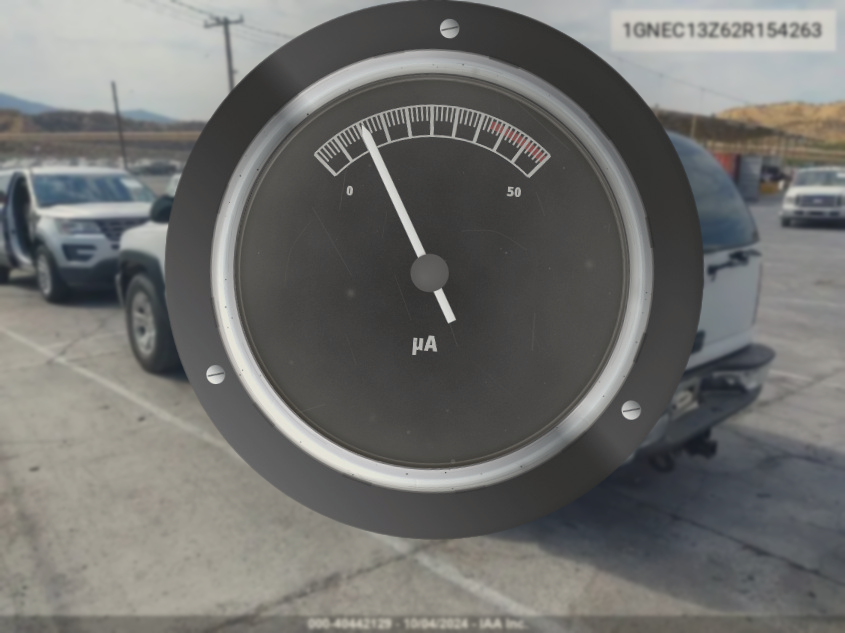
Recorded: 11 µA
